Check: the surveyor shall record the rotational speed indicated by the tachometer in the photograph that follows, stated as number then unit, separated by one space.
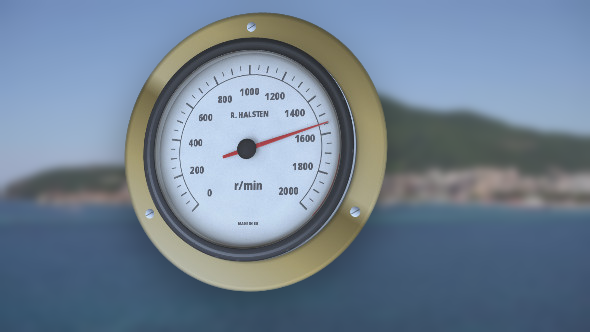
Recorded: 1550 rpm
